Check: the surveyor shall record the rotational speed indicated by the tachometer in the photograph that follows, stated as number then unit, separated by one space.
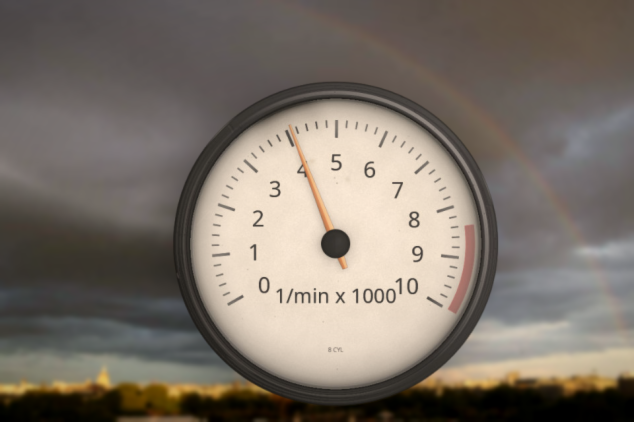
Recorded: 4100 rpm
